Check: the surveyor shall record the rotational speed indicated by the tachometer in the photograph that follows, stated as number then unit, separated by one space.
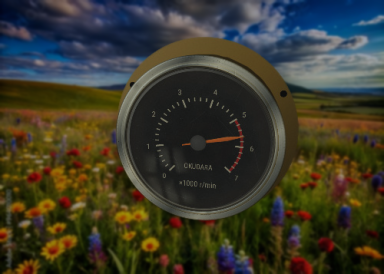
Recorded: 5600 rpm
